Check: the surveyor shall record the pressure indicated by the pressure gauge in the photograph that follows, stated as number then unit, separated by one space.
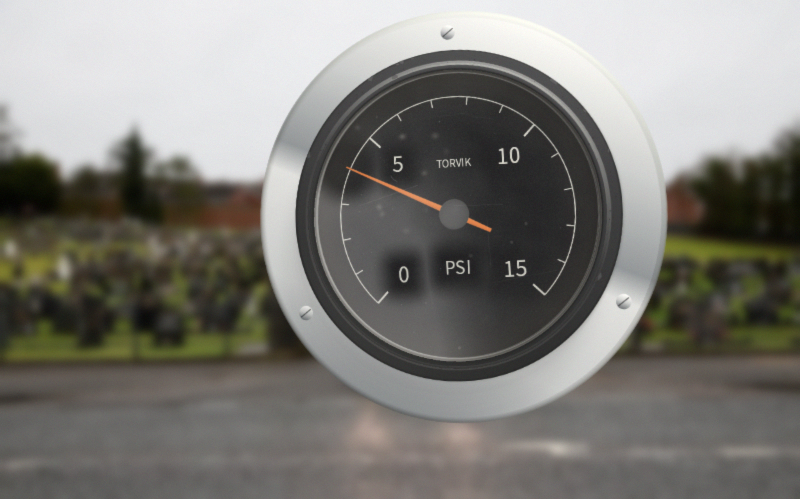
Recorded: 4 psi
